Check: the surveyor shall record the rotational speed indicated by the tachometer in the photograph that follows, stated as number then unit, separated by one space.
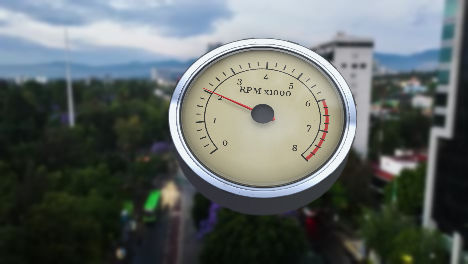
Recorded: 2000 rpm
